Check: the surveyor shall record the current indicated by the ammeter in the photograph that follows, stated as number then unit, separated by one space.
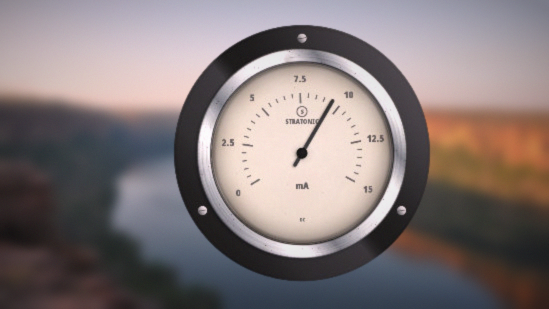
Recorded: 9.5 mA
